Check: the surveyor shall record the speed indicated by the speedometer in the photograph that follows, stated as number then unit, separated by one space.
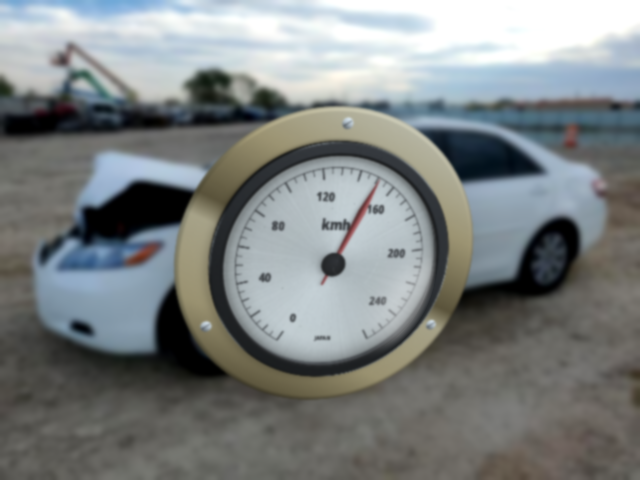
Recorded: 150 km/h
